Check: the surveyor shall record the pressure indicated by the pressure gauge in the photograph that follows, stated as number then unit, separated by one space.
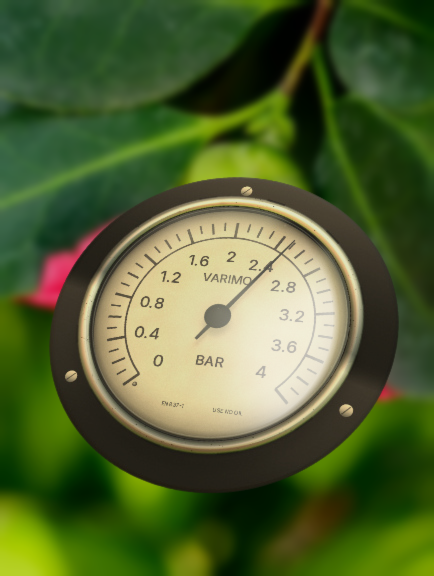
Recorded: 2.5 bar
